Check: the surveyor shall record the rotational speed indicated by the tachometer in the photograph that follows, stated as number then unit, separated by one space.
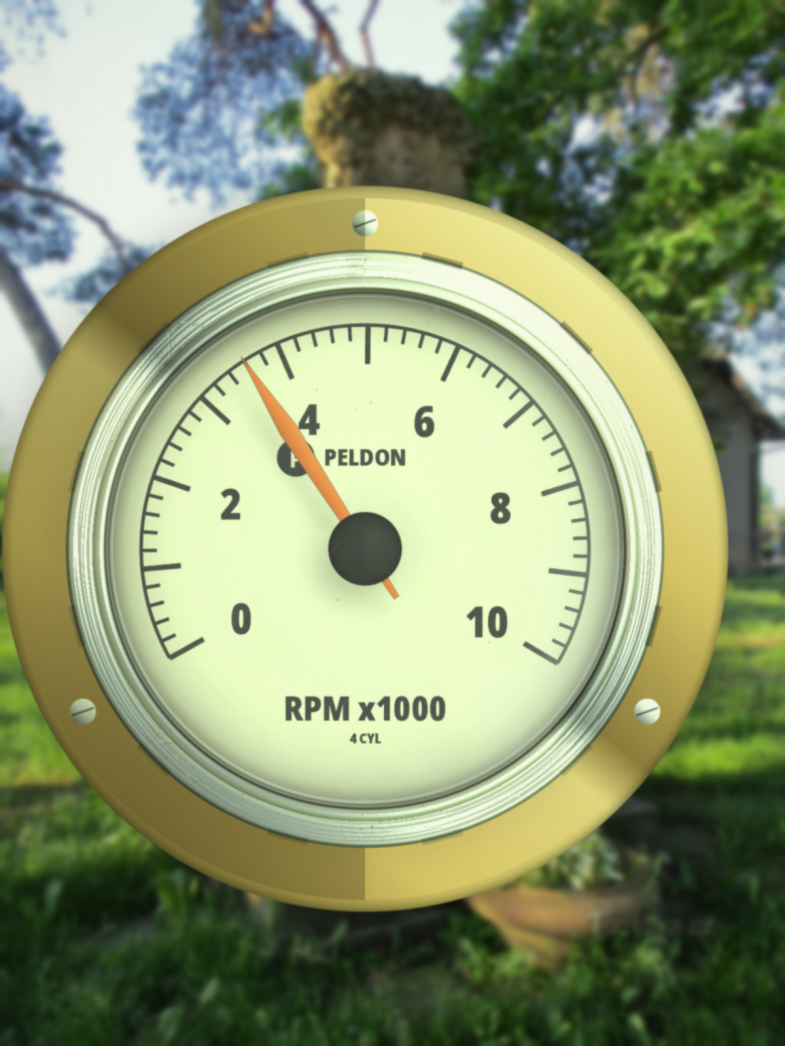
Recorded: 3600 rpm
